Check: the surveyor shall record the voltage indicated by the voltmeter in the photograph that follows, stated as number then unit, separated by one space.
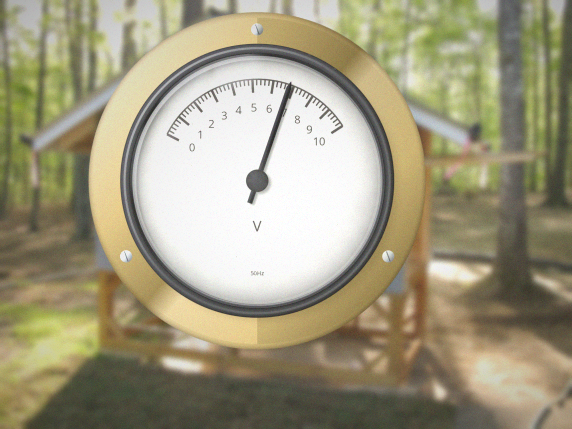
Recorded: 6.8 V
